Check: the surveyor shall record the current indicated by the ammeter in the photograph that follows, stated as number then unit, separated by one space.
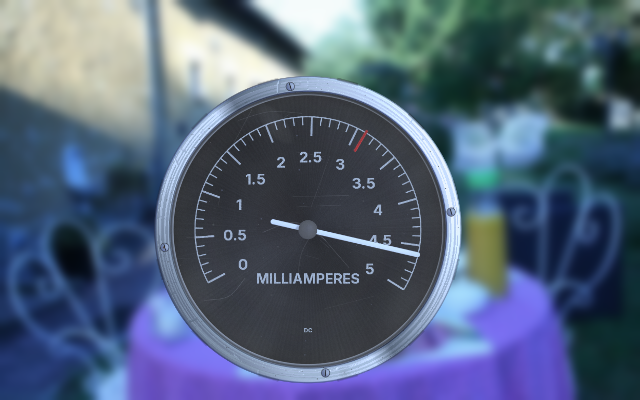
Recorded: 4.6 mA
